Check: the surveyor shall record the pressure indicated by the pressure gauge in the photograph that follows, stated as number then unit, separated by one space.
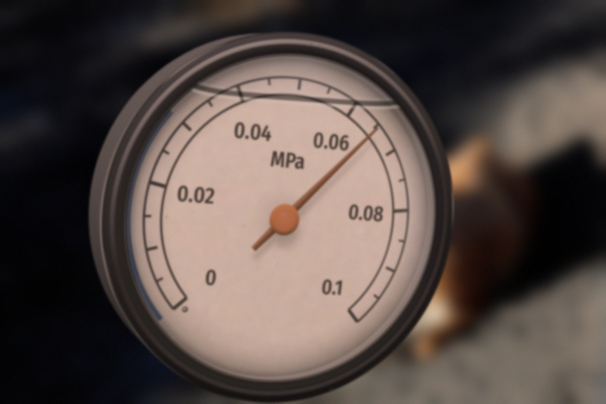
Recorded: 0.065 MPa
